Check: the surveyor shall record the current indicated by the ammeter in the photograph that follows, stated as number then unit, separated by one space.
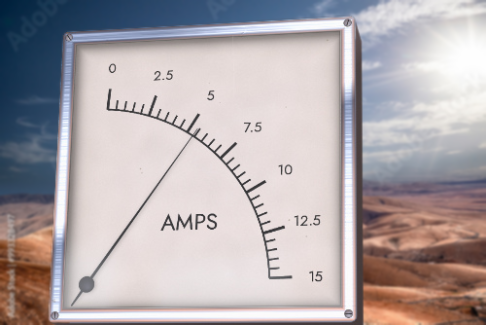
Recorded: 5.5 A
